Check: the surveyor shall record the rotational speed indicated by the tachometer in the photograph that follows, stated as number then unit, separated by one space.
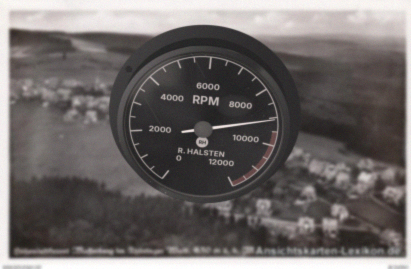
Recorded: 9000 rpm
